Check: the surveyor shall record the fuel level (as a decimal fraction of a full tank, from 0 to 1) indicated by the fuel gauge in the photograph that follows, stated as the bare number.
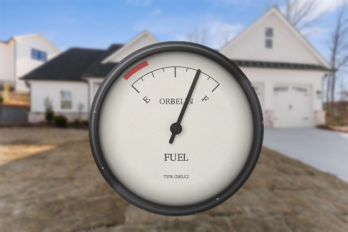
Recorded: 0.75
